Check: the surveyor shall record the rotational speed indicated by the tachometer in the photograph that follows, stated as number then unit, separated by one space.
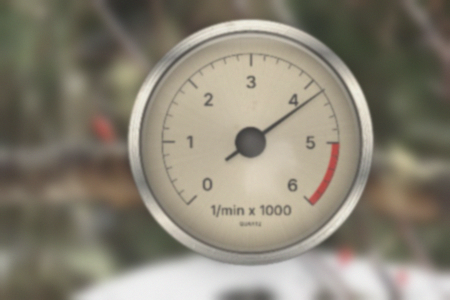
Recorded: 4200 rpm
